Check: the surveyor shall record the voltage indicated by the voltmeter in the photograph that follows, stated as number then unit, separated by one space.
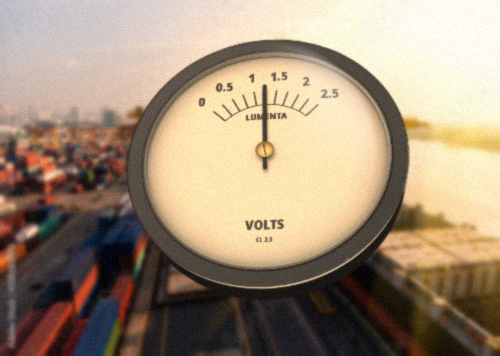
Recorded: 1.25 V
